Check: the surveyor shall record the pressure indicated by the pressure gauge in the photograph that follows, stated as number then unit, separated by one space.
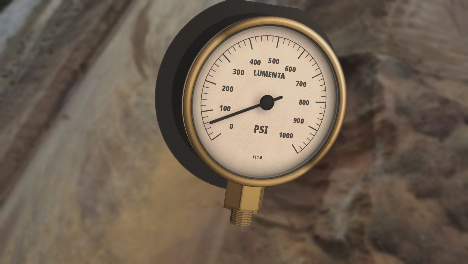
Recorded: 60 psi
